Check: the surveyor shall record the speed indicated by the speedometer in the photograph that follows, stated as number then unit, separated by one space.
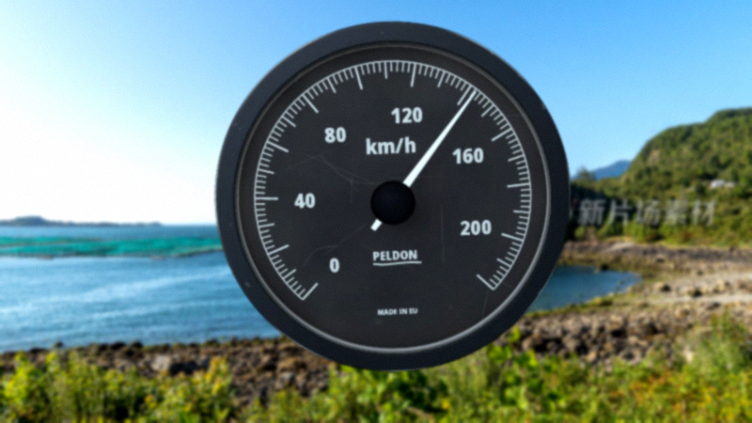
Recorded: 142 km/h
